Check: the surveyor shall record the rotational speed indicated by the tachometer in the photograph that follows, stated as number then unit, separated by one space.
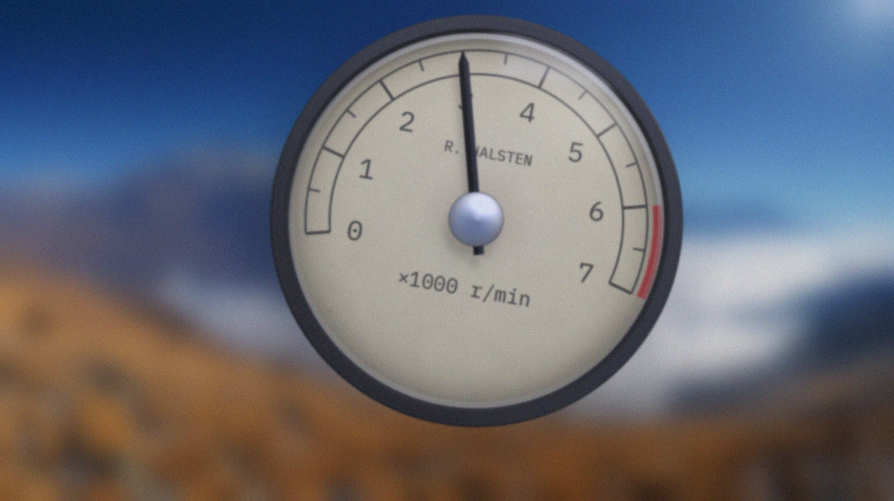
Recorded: 3000 rpm
